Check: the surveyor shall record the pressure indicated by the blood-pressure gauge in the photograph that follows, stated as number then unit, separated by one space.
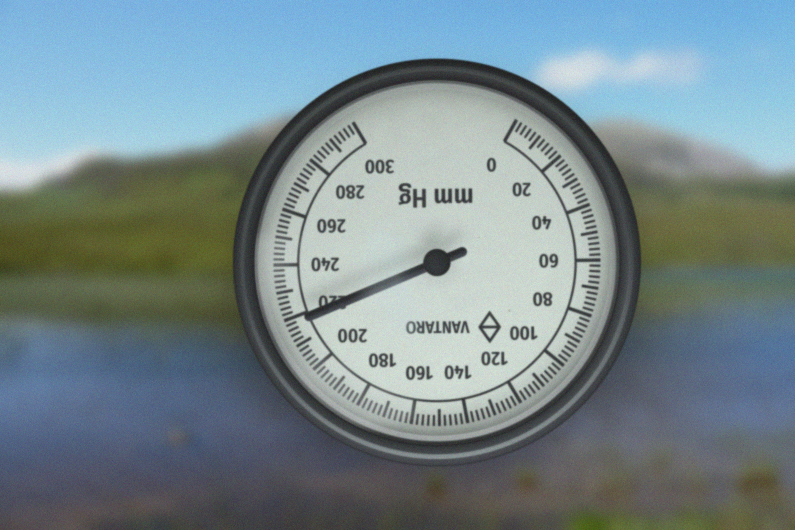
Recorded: 218 mmHg
